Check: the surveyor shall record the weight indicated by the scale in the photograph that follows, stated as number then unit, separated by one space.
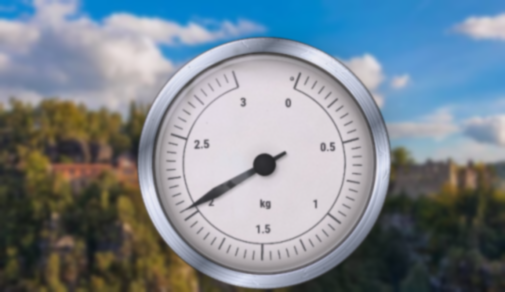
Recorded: 2.05 kg
